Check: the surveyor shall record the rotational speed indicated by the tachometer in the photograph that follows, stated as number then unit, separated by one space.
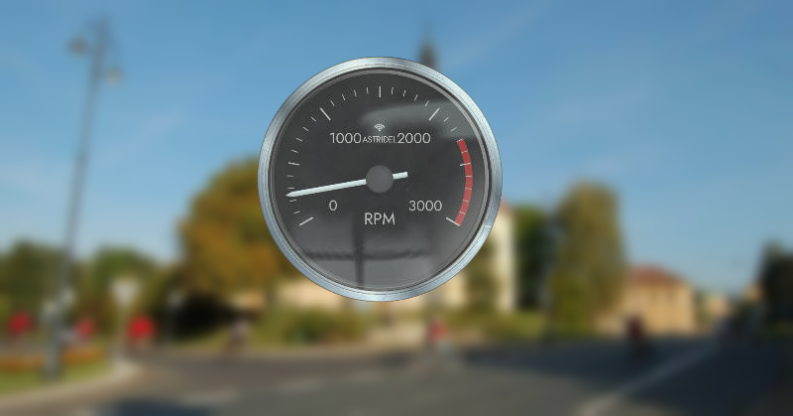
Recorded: 250 rpm
